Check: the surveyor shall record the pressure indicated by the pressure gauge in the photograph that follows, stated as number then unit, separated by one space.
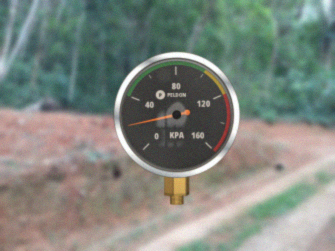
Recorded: 20 kPa
